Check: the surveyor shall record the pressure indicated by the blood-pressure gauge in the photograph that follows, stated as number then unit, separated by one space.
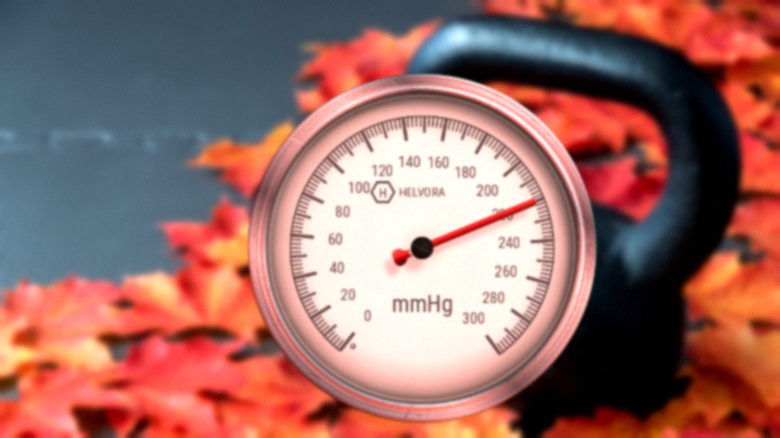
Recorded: 220 mmHg
